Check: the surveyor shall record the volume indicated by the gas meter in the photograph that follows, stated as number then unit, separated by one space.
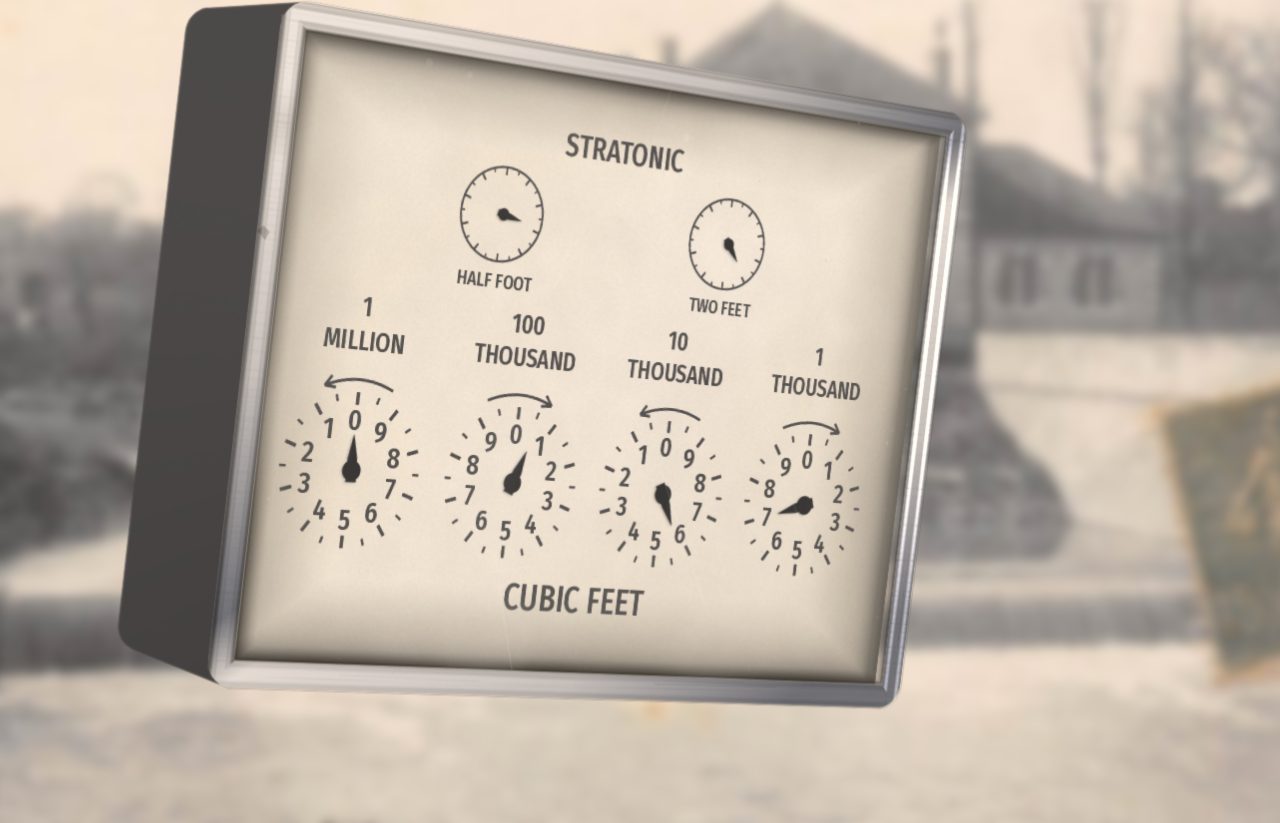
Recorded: 5700 ft³
